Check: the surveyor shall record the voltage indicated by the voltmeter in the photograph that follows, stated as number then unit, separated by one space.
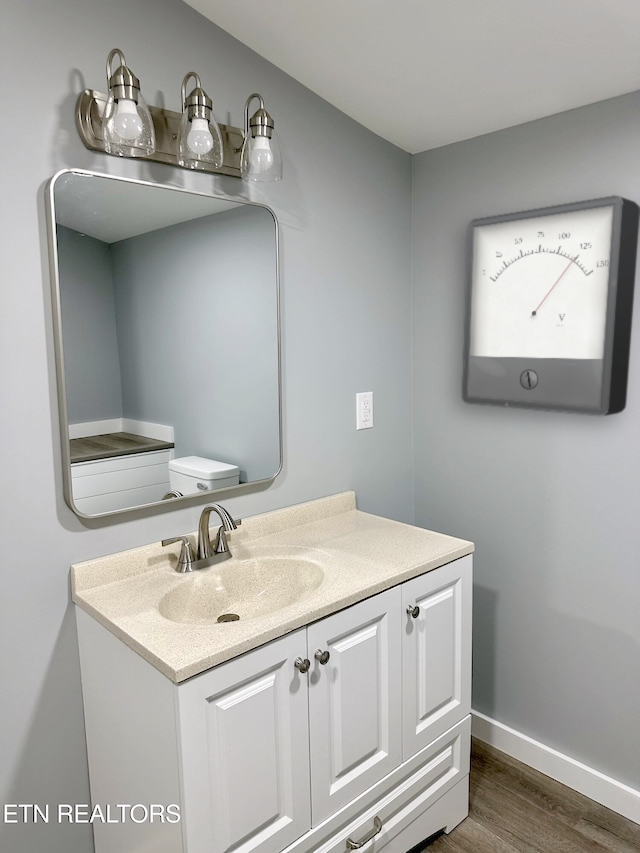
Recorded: 125 V
